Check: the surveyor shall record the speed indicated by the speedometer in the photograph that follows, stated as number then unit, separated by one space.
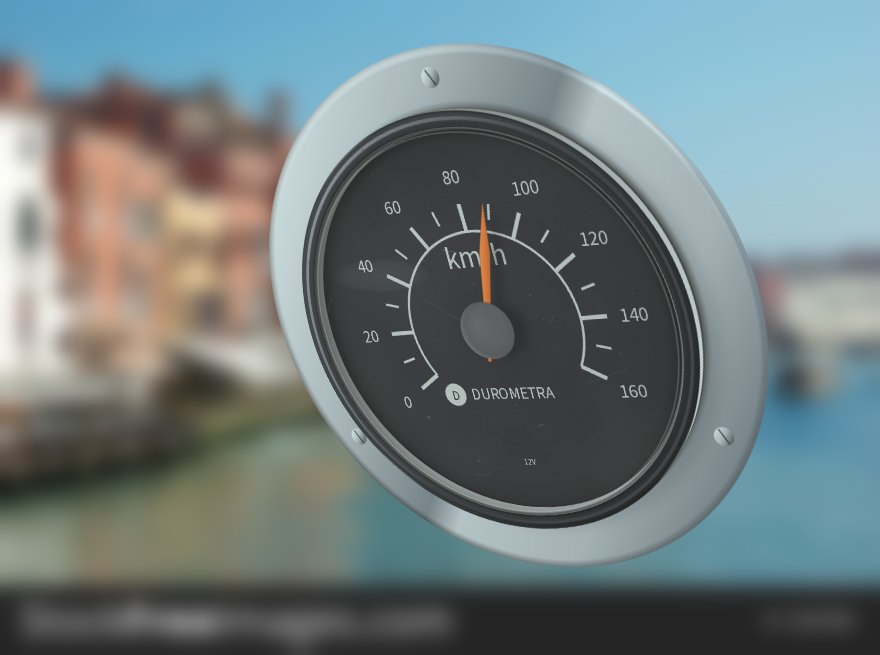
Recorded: 90 km/h
